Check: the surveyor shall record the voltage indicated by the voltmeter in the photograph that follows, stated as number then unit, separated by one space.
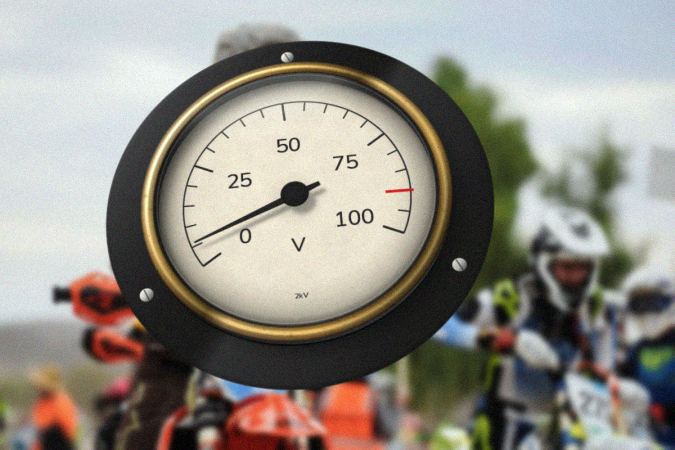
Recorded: 5 V
